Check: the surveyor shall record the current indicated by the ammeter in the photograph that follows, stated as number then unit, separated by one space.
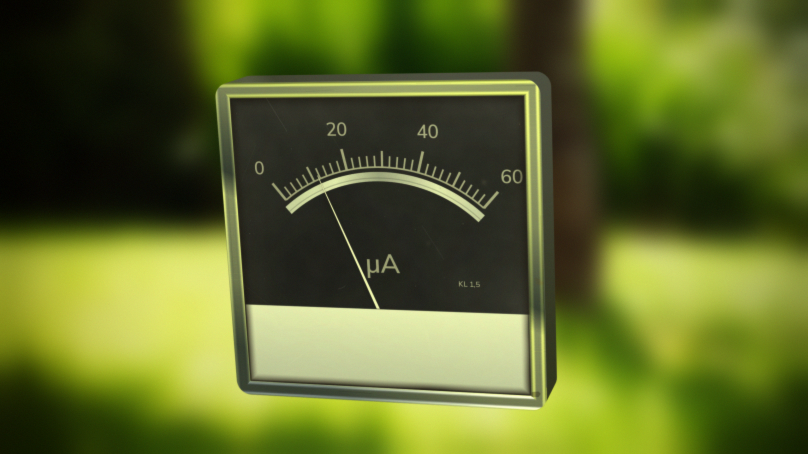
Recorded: 12 µA
